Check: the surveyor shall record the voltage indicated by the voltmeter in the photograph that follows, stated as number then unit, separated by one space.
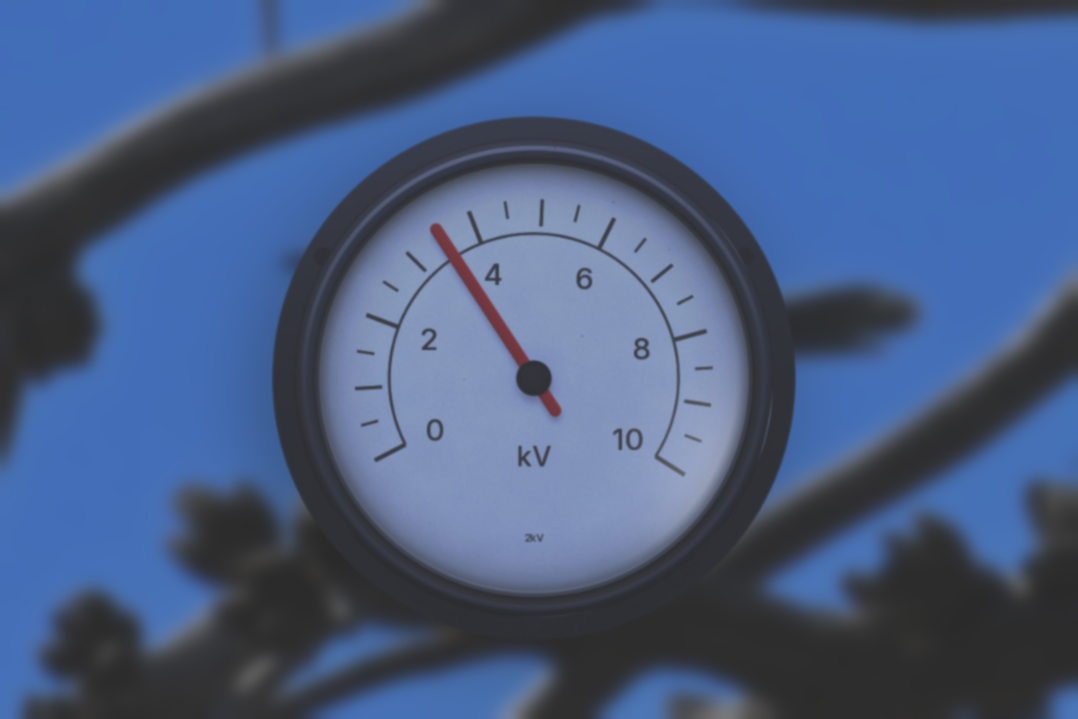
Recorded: 3.5 kV
